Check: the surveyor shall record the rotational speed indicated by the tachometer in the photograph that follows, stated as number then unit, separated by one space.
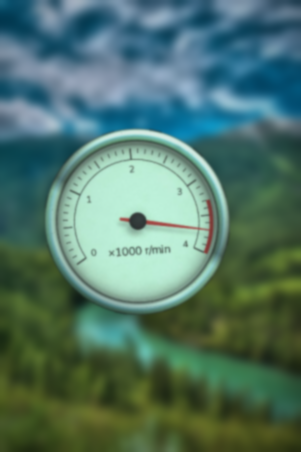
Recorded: 3700 rpm
